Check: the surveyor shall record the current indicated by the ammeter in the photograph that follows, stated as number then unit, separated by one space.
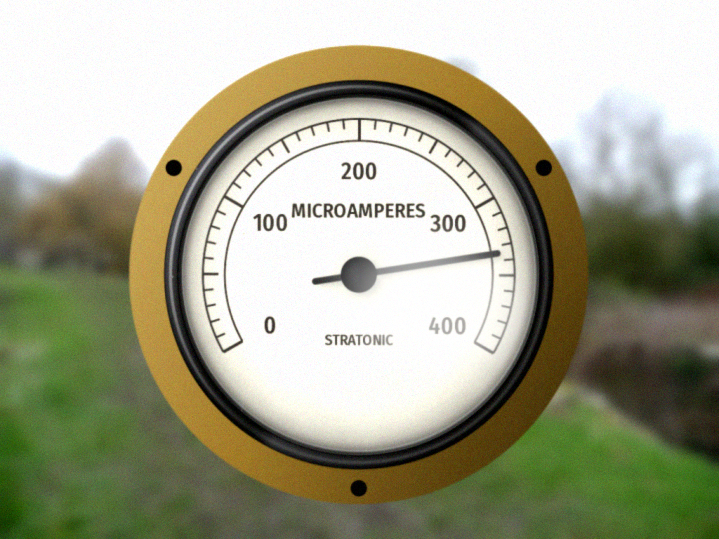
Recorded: 335 µA
